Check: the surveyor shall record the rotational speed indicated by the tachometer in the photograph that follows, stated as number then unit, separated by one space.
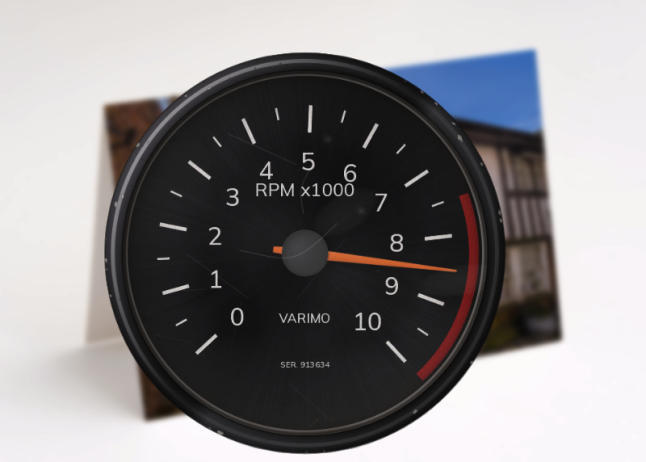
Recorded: 8500 rpm
